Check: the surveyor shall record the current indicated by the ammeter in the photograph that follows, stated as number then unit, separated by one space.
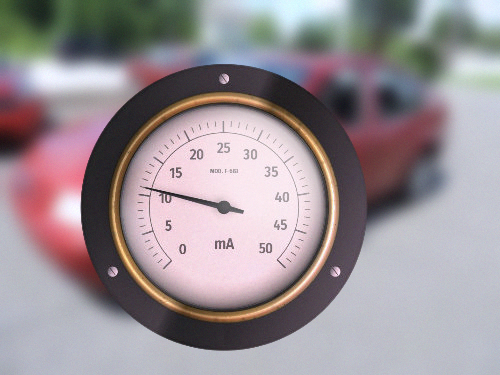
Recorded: 11 mA
